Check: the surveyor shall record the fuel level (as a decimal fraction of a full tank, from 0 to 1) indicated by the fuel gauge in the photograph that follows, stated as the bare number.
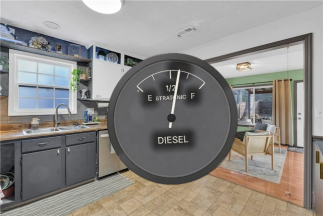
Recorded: 0.625
